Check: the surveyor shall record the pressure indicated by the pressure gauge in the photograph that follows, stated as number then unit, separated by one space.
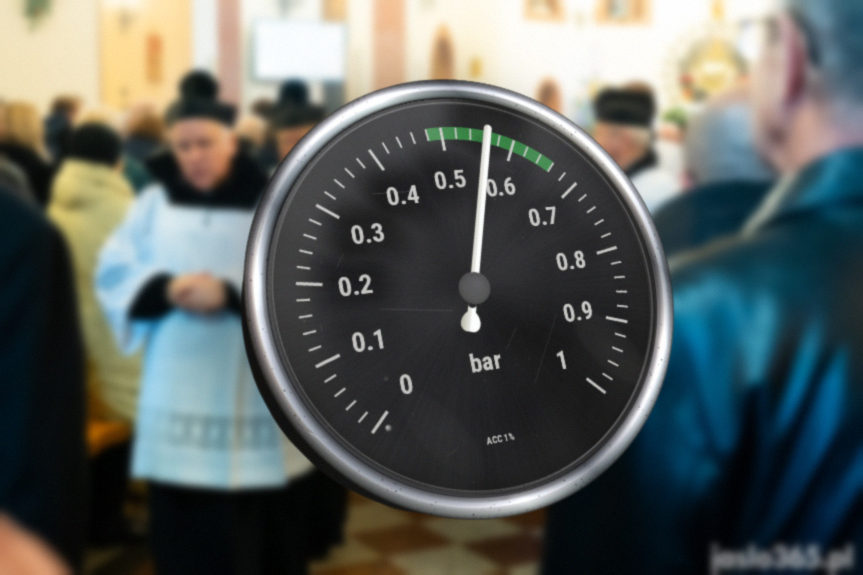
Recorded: 0.56 bar
